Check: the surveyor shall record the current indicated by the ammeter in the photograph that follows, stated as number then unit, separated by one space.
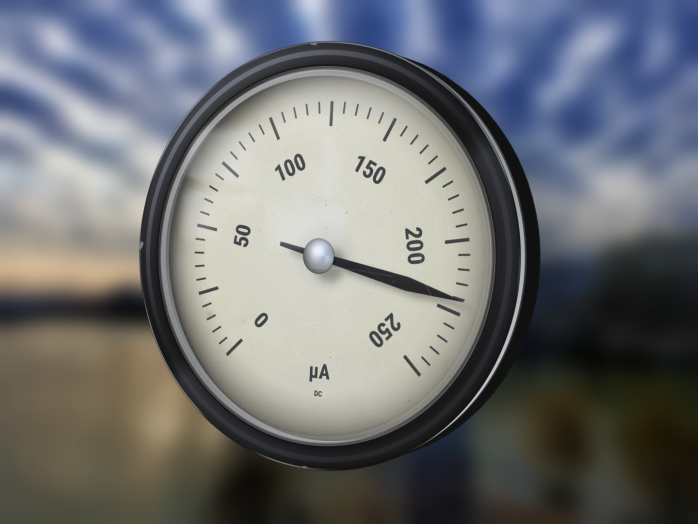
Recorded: 220 µA
